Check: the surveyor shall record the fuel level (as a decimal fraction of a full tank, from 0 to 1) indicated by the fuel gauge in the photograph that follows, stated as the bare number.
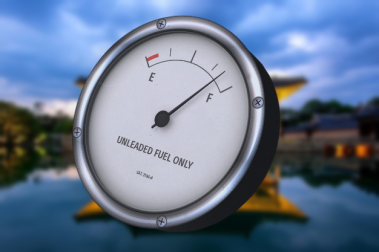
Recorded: 0.875
